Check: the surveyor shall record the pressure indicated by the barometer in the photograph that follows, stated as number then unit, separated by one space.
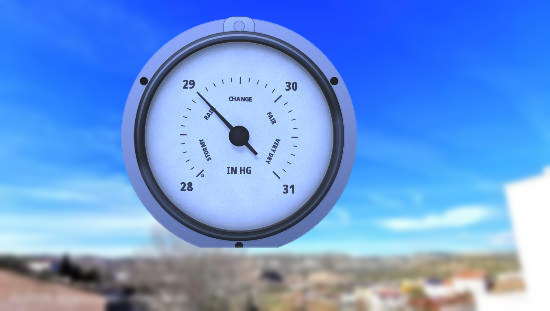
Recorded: 29 inHg
